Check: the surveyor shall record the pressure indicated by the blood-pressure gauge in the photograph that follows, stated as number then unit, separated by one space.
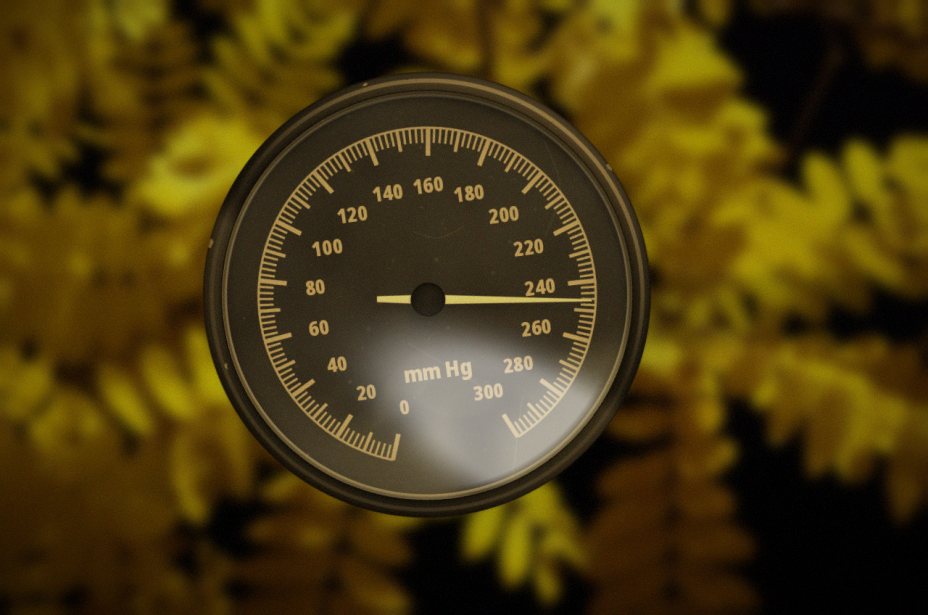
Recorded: 246 mmHg
